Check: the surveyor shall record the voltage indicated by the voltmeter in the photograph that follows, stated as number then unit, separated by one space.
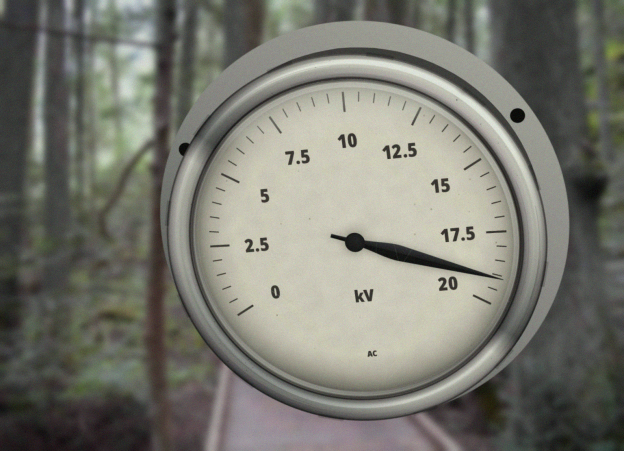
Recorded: 19 kV
